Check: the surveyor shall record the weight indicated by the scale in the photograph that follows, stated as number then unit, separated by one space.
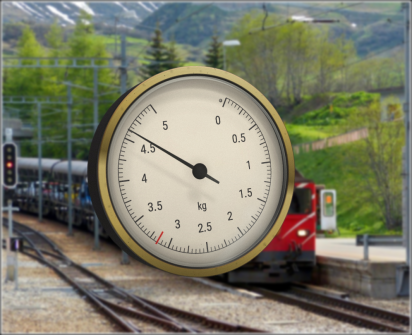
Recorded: 4.6 kg
